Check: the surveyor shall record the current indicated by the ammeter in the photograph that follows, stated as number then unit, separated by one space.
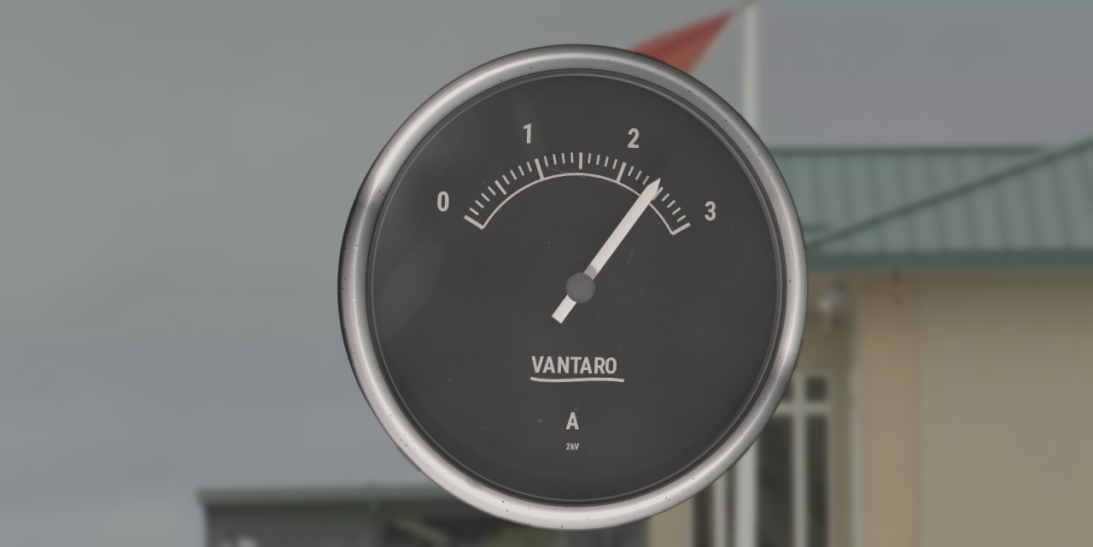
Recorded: 2.4 A
